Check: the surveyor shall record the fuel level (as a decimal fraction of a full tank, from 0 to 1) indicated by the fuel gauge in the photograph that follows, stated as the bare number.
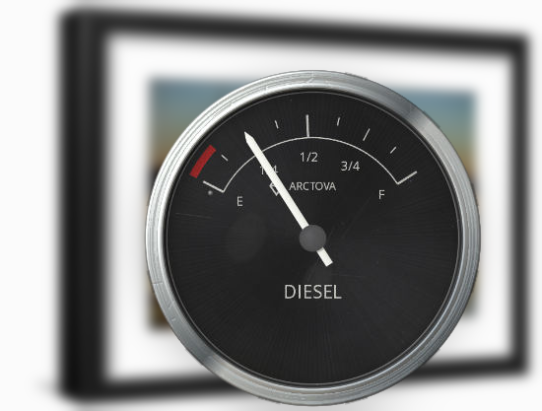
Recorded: 0.25
